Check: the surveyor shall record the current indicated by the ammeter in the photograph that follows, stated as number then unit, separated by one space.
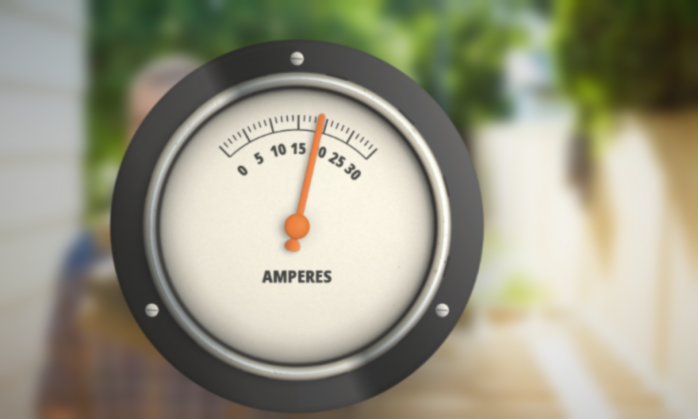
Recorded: 19 A
